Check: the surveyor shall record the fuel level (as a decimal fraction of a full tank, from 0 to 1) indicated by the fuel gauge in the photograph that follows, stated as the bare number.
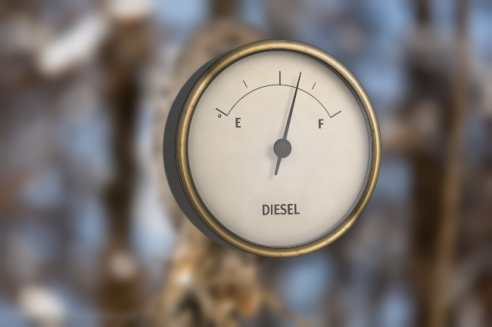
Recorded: 0.625
